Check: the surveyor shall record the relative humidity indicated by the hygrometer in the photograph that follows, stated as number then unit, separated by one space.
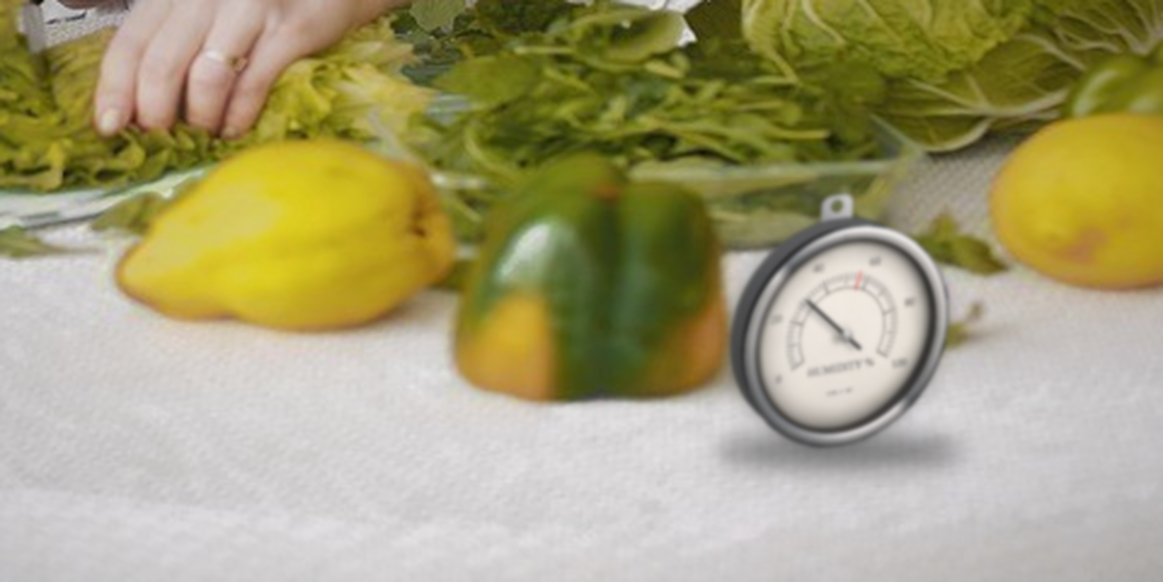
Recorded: 30 %
